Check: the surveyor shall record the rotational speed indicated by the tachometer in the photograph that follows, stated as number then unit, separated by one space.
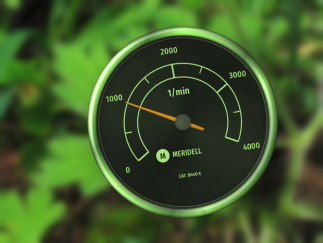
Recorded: 1000 rpm
